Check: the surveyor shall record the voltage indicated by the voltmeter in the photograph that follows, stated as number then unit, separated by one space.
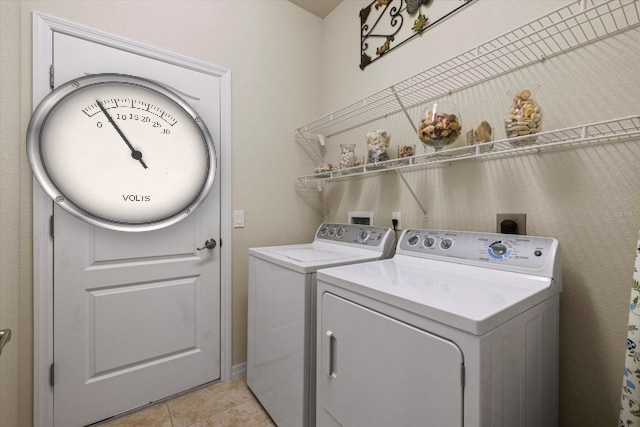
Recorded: 5 V
